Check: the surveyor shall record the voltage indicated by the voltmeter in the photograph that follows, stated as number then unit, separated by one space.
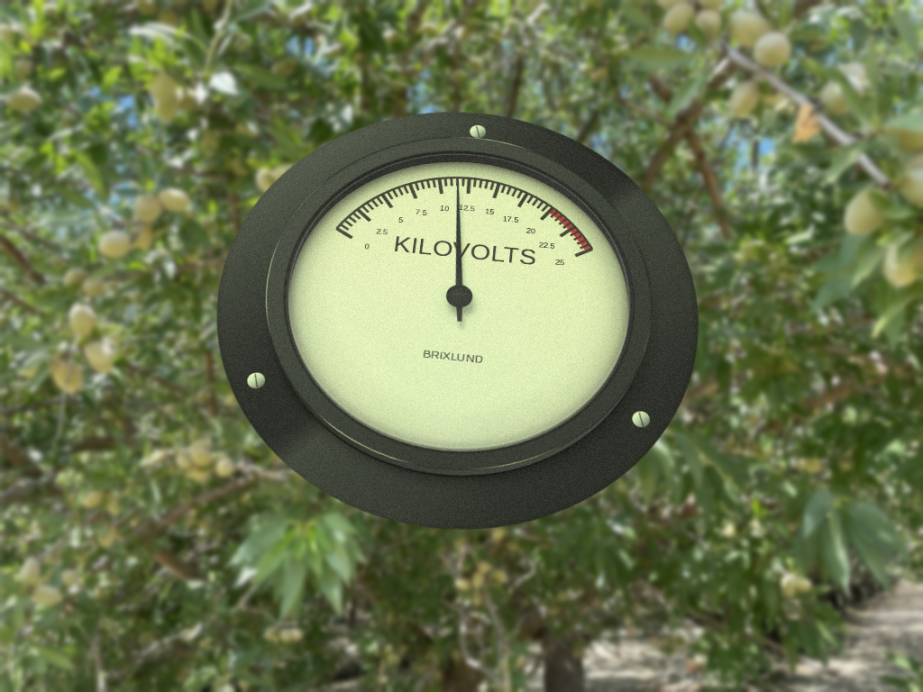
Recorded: 11.5 kV
